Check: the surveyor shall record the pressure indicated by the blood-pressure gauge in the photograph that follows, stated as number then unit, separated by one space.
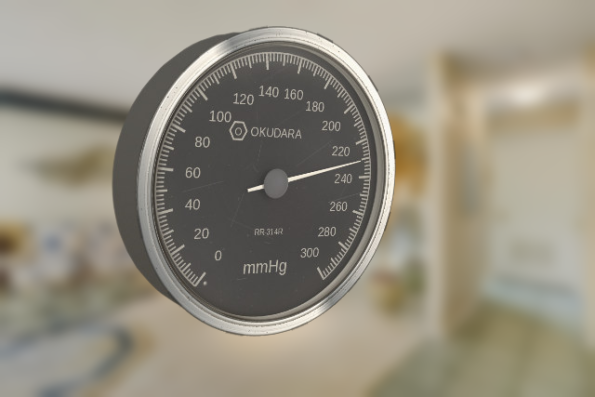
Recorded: 230 mmHg
